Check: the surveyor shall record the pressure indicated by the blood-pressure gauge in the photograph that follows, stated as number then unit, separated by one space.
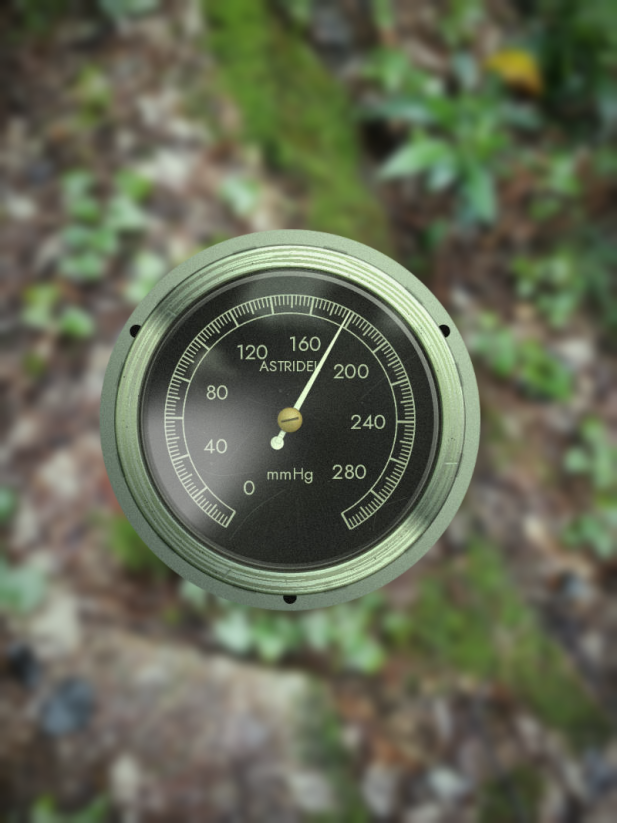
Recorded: 178 mmHg
